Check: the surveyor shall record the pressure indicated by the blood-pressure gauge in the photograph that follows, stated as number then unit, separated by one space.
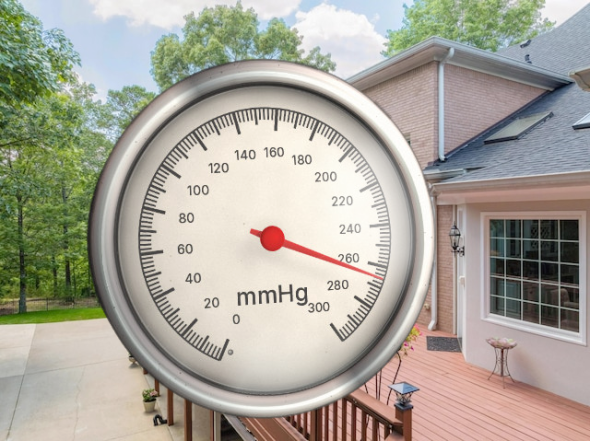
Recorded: 266 mmHg
